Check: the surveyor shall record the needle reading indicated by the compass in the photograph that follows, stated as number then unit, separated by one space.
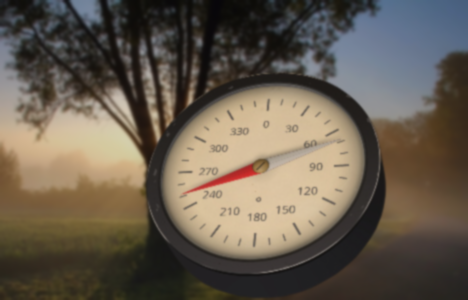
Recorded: 250 °
